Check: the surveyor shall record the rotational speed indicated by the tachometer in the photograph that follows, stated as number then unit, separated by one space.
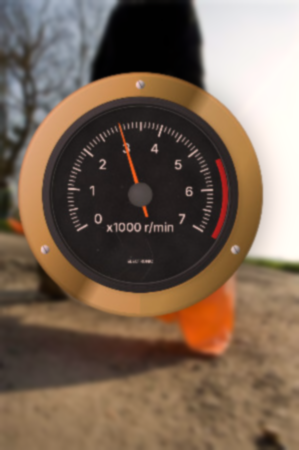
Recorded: 3000 rpm
